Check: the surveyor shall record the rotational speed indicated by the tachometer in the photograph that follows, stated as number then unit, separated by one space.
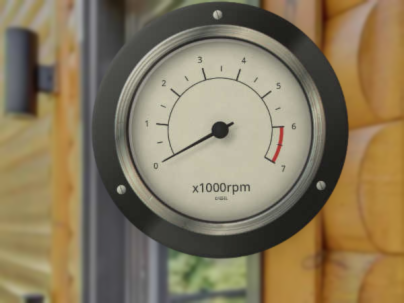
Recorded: 0 rpm
